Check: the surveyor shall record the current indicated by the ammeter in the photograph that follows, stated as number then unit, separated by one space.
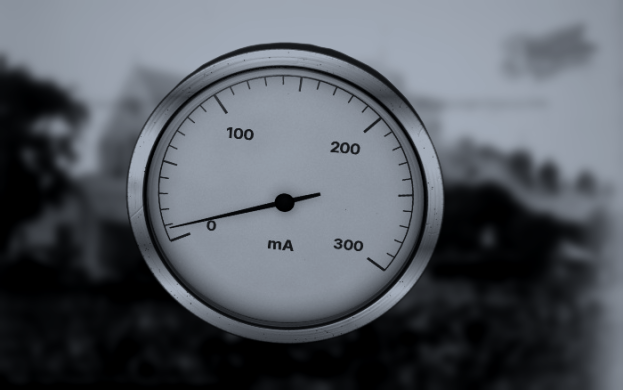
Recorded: 10 mA
